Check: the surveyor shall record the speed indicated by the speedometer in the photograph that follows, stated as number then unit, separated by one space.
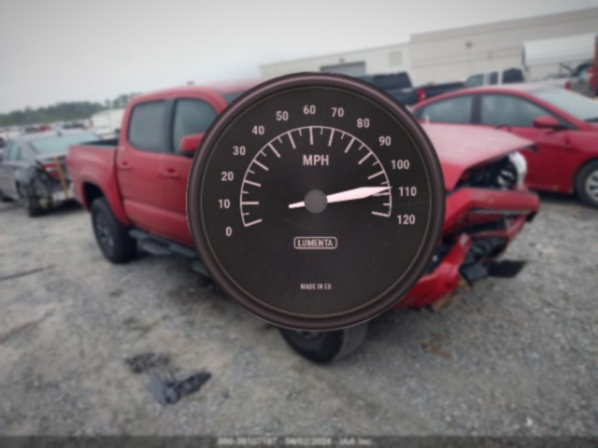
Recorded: 107.5 mph
